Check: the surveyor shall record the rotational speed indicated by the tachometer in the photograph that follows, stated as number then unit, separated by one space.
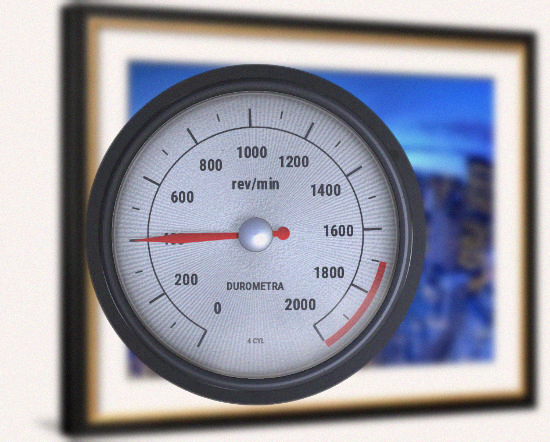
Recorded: 400 rpm
